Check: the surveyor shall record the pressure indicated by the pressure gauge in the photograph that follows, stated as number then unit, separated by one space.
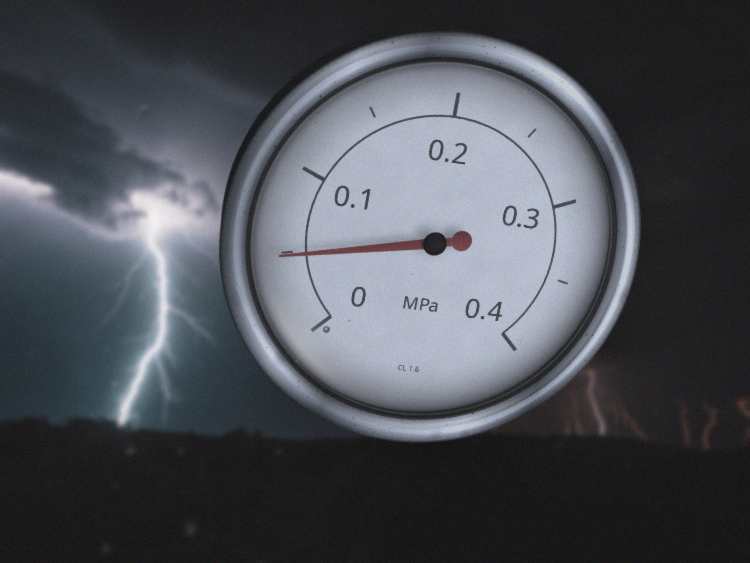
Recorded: 0.05 MPa
